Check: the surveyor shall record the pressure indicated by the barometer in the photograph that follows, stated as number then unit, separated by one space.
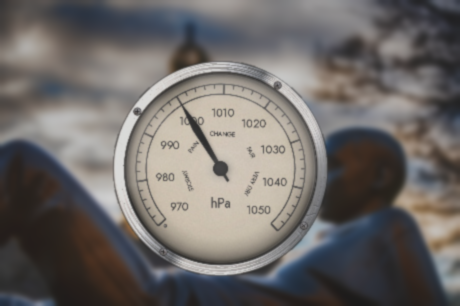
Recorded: 1000 hPa
